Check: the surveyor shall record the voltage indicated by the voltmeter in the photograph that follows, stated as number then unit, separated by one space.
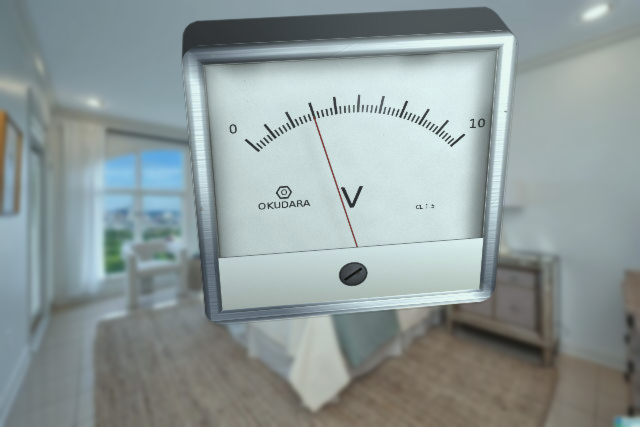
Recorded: 3 V
